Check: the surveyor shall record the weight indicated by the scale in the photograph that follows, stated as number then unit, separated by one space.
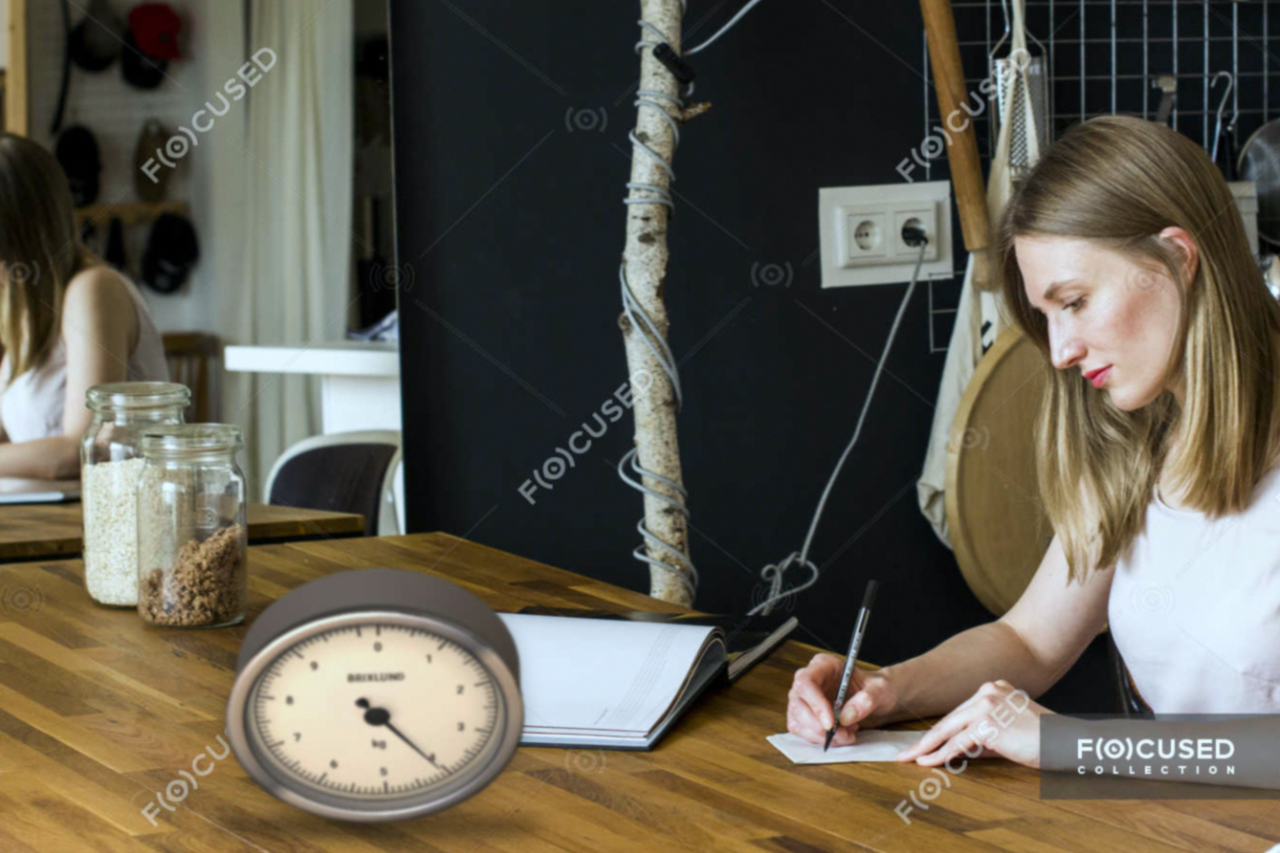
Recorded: 4 kg
